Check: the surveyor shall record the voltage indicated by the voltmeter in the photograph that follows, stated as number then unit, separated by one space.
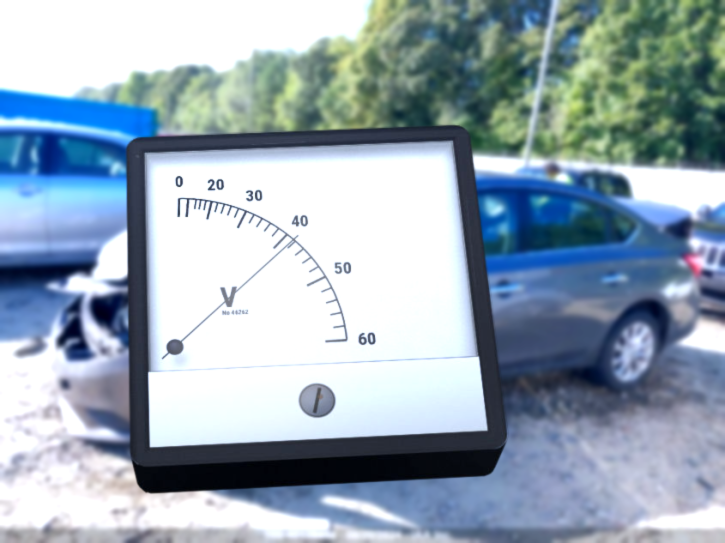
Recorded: 42 V
